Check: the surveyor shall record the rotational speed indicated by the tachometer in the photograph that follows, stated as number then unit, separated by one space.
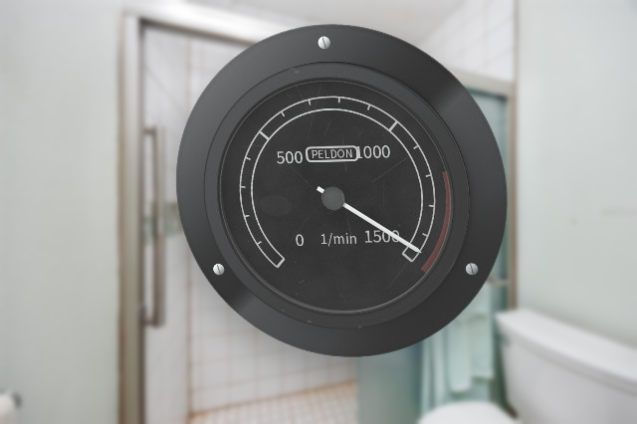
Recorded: 1450 rpm
